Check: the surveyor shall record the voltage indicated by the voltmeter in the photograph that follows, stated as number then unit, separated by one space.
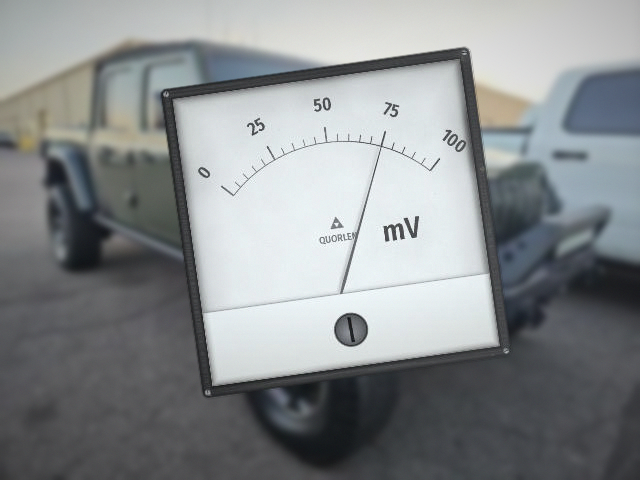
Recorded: 75 mV
